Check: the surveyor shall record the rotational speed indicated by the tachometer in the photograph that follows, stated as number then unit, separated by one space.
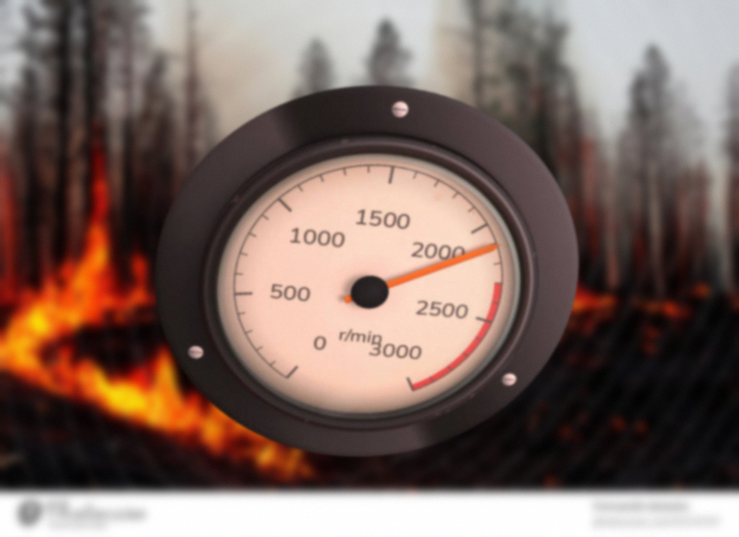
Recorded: 2100 rpm
